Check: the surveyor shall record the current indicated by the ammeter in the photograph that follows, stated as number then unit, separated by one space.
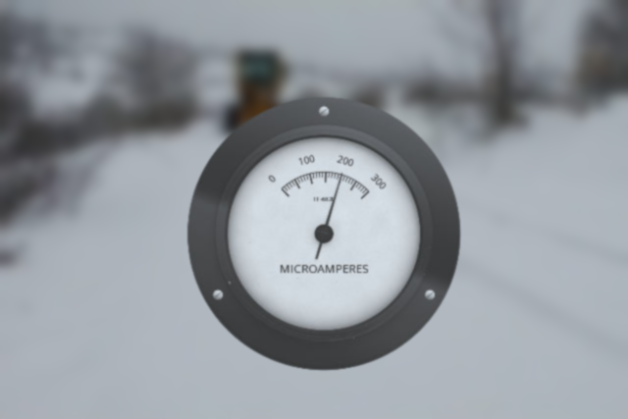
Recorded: 200 µA
